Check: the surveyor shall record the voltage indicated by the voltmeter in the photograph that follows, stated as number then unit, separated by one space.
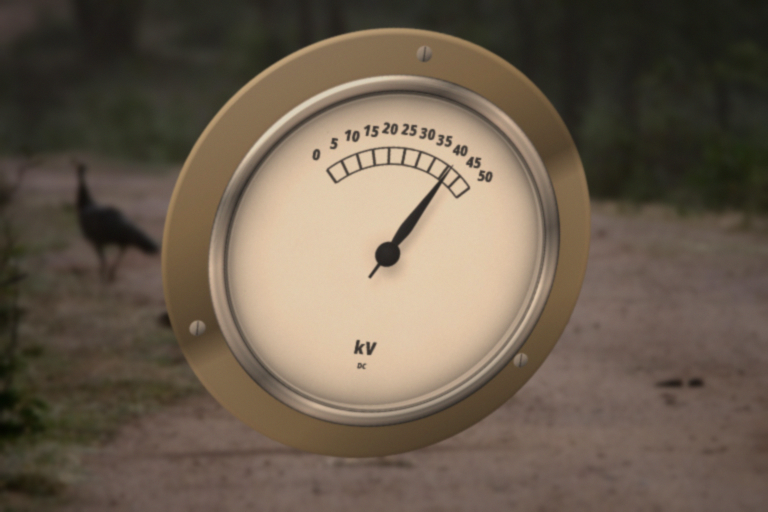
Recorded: 40 kV
